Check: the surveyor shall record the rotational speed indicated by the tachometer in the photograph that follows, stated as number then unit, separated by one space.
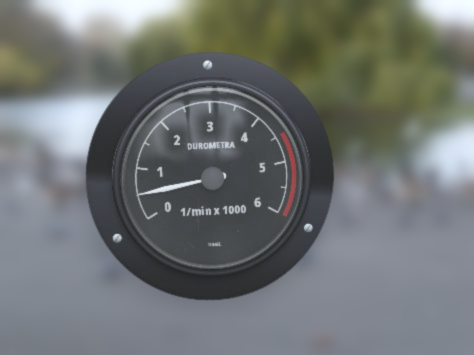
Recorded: 500 rpm
